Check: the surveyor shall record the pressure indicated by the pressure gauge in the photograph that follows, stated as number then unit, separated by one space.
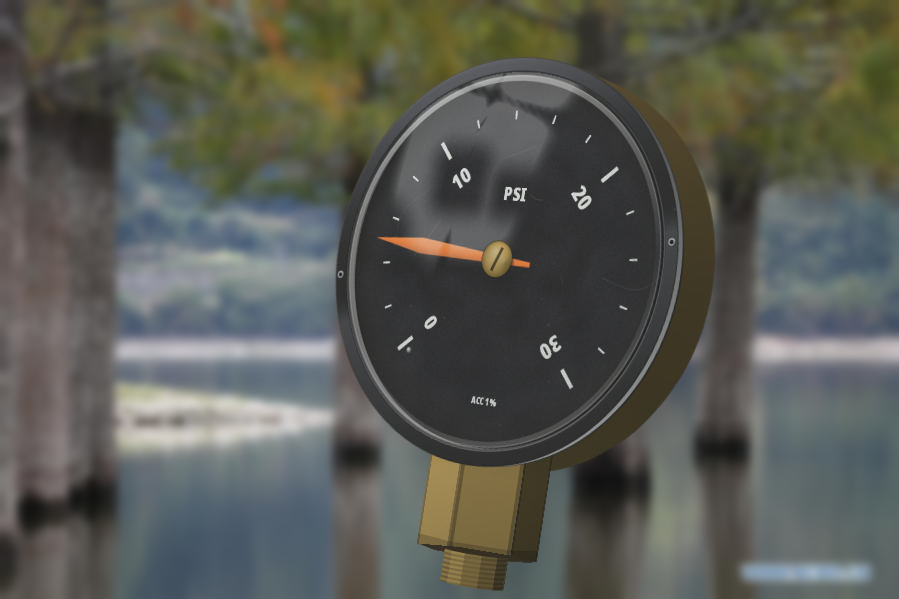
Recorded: 5 psi
